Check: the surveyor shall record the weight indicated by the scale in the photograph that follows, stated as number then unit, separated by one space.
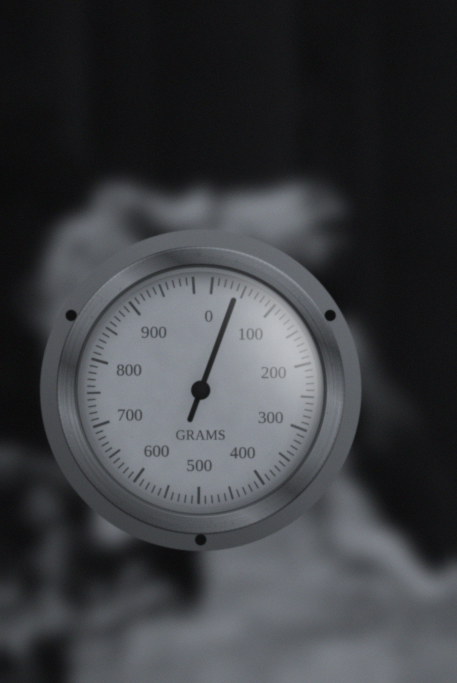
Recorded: 40 g
